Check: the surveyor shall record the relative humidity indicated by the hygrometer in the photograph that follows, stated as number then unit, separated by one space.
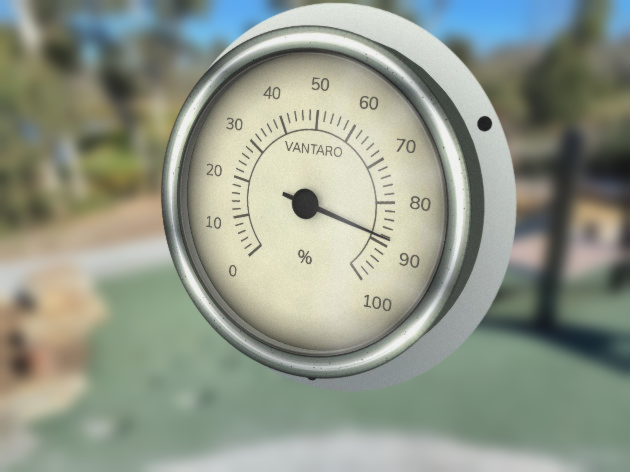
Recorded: 88 %
